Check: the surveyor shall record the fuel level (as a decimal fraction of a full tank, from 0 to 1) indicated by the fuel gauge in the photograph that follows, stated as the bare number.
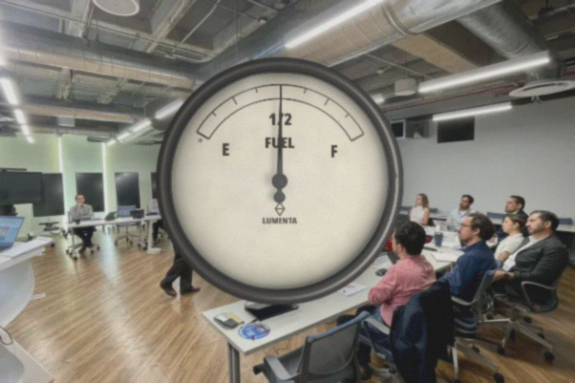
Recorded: 0.5
